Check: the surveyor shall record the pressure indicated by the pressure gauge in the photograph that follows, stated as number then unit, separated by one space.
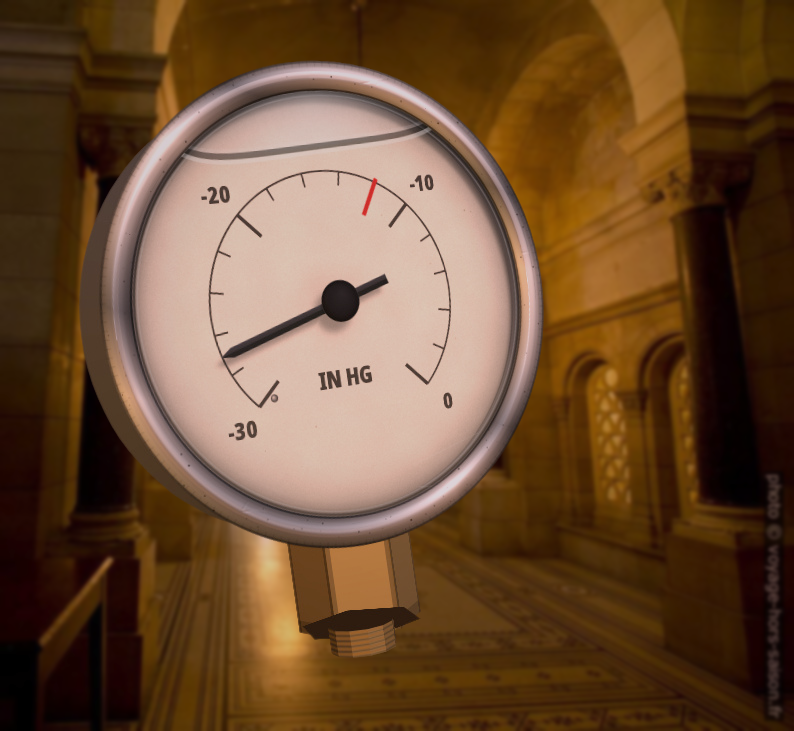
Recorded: -27 inHg
